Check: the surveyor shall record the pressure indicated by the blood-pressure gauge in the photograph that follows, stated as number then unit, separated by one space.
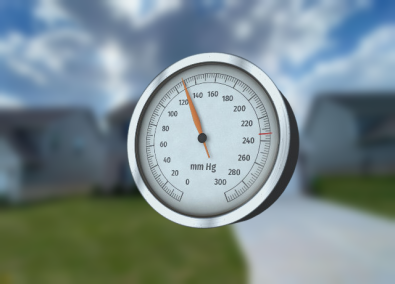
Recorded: 130 mmHg
